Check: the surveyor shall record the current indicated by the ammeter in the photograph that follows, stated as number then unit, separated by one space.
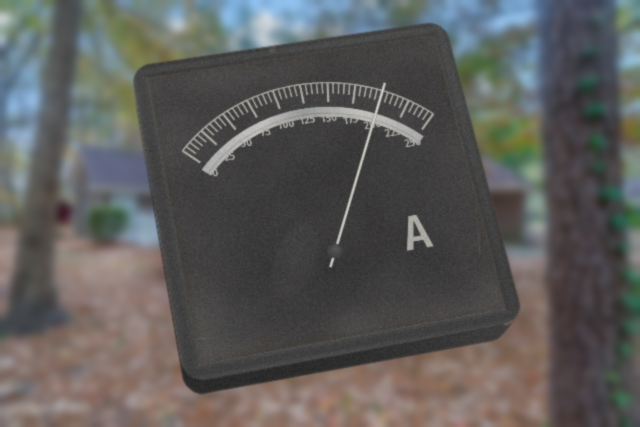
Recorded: 200 A
